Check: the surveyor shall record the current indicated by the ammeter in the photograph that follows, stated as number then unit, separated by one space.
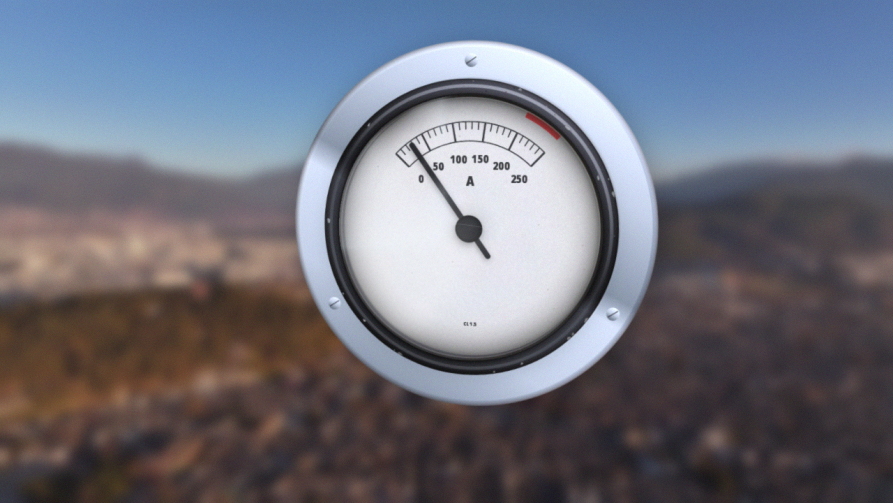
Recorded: 30 A
